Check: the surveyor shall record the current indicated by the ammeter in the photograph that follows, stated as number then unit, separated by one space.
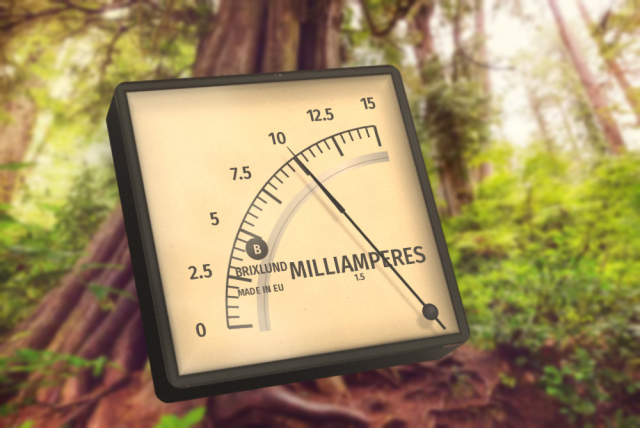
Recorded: 10 mA
